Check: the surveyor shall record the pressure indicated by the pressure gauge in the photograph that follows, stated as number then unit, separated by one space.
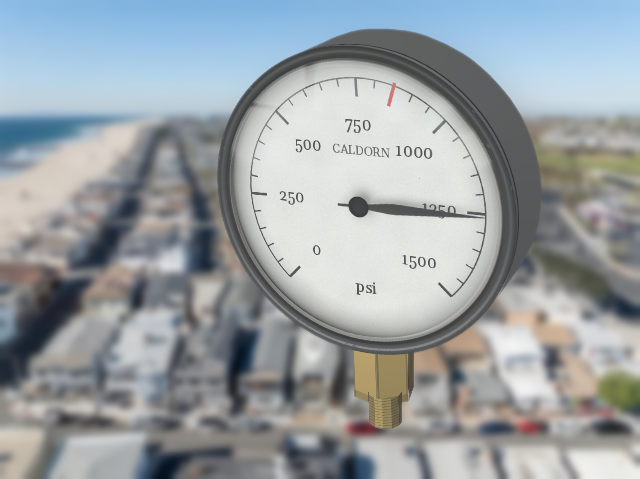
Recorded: 1250 psi
